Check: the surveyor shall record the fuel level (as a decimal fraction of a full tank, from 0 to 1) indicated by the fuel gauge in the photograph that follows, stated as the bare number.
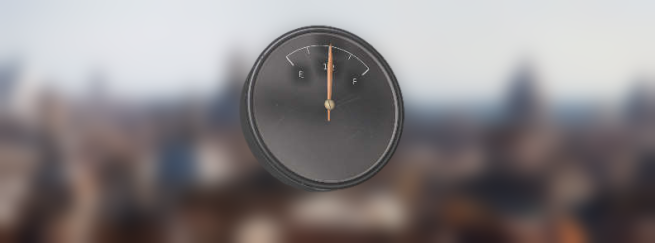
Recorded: 0.5
